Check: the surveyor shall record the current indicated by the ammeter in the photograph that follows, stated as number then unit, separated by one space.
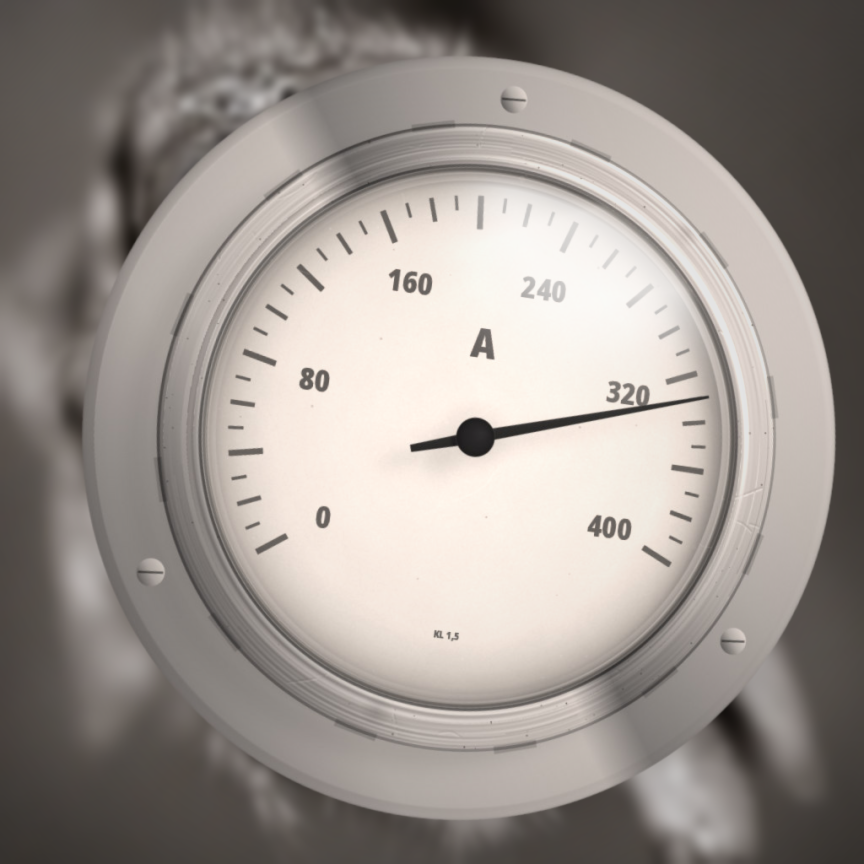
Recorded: 330 A
